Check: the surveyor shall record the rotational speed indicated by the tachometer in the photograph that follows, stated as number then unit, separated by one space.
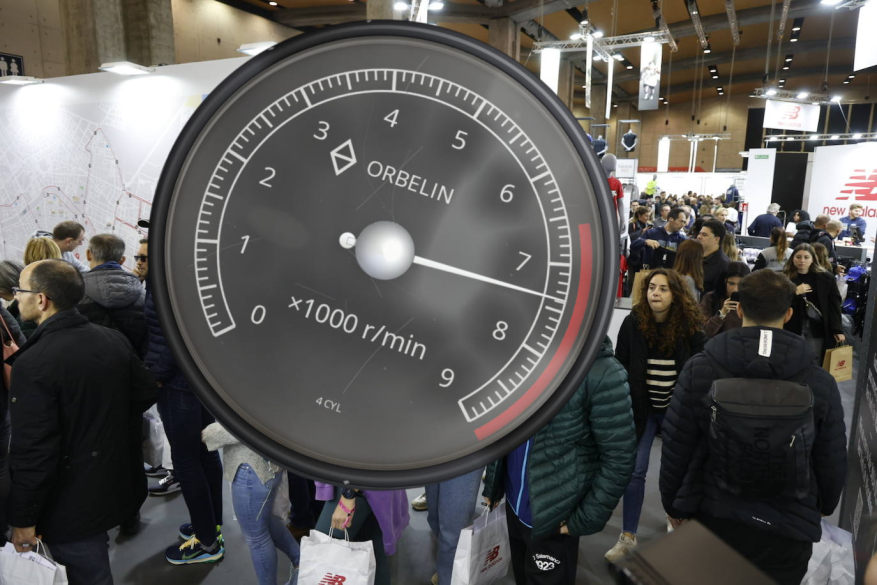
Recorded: 7400 rpm
